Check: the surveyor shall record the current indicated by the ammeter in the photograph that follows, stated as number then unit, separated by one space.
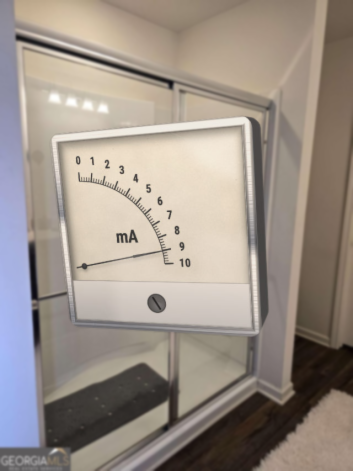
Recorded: 9 mA
